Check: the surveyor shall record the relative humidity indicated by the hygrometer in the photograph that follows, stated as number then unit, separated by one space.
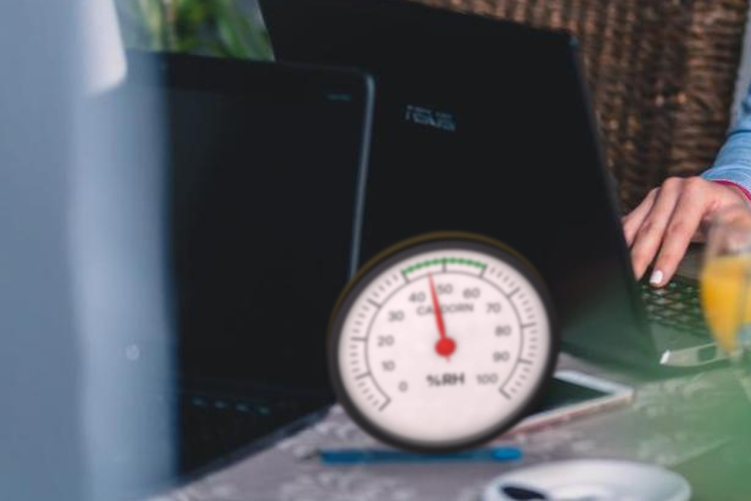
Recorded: 46 %
